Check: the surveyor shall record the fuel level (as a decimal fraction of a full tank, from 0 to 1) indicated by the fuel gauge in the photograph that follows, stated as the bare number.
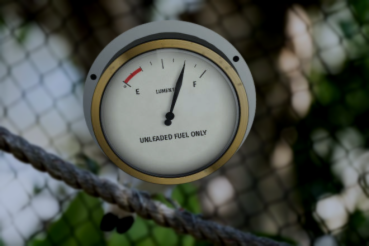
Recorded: 0.75
